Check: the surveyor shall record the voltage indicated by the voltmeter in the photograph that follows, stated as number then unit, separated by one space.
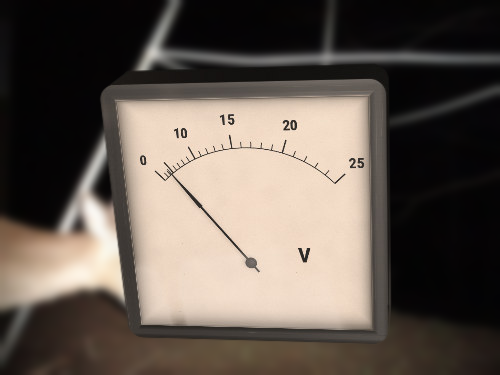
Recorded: 5 V
